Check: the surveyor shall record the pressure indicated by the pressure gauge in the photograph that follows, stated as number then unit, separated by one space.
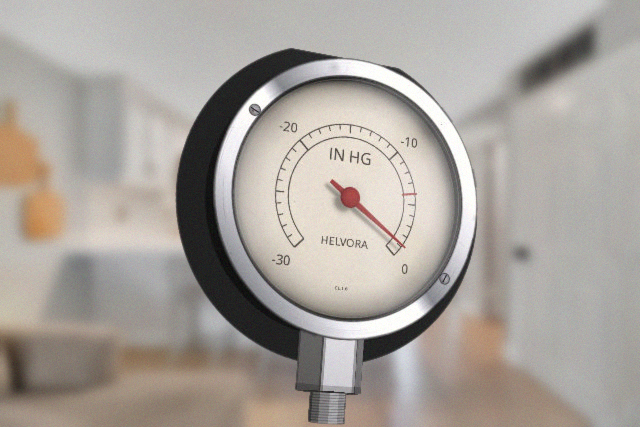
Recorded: -1 inHg
